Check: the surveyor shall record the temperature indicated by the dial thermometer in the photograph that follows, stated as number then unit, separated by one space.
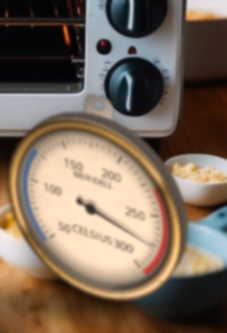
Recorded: 275 °C
